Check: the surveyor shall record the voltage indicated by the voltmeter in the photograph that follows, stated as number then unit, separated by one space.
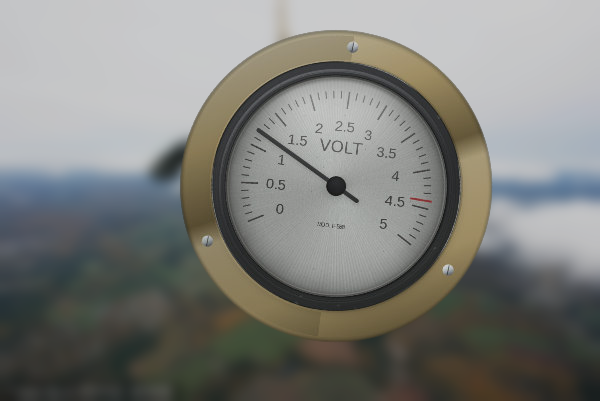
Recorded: 1.2 V
